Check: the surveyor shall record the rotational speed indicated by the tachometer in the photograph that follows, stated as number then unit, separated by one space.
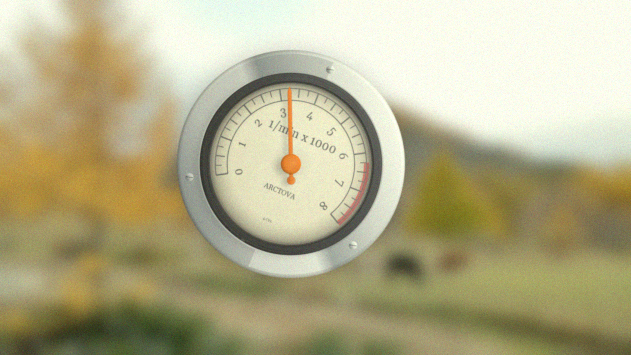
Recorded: 3250 rpm
